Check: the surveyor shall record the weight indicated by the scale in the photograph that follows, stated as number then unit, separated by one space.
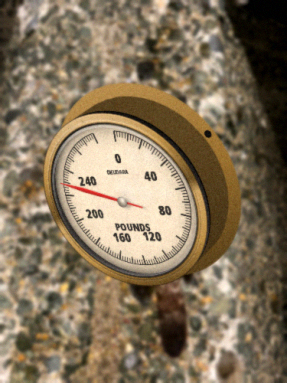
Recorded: 230 lb
